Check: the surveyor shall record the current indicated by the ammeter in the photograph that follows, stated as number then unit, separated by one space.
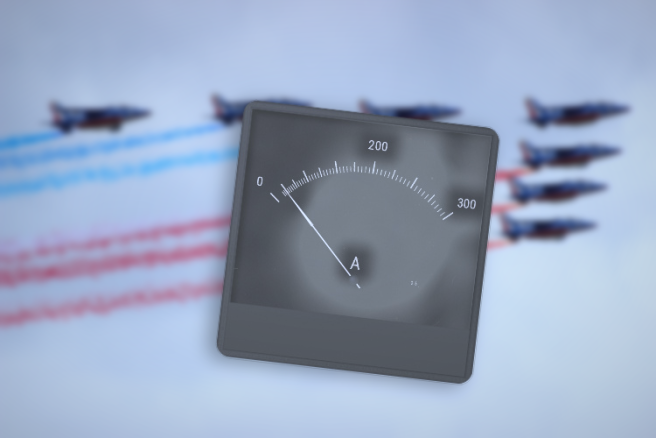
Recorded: 50 A
